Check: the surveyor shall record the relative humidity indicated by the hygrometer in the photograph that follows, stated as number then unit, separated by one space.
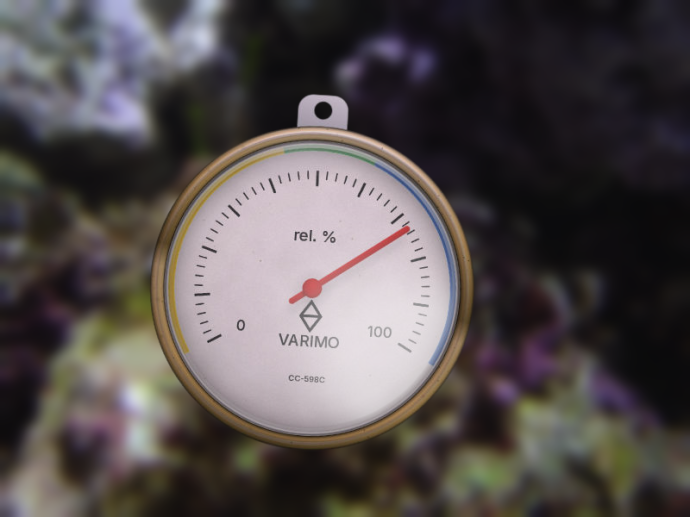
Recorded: 73 %
